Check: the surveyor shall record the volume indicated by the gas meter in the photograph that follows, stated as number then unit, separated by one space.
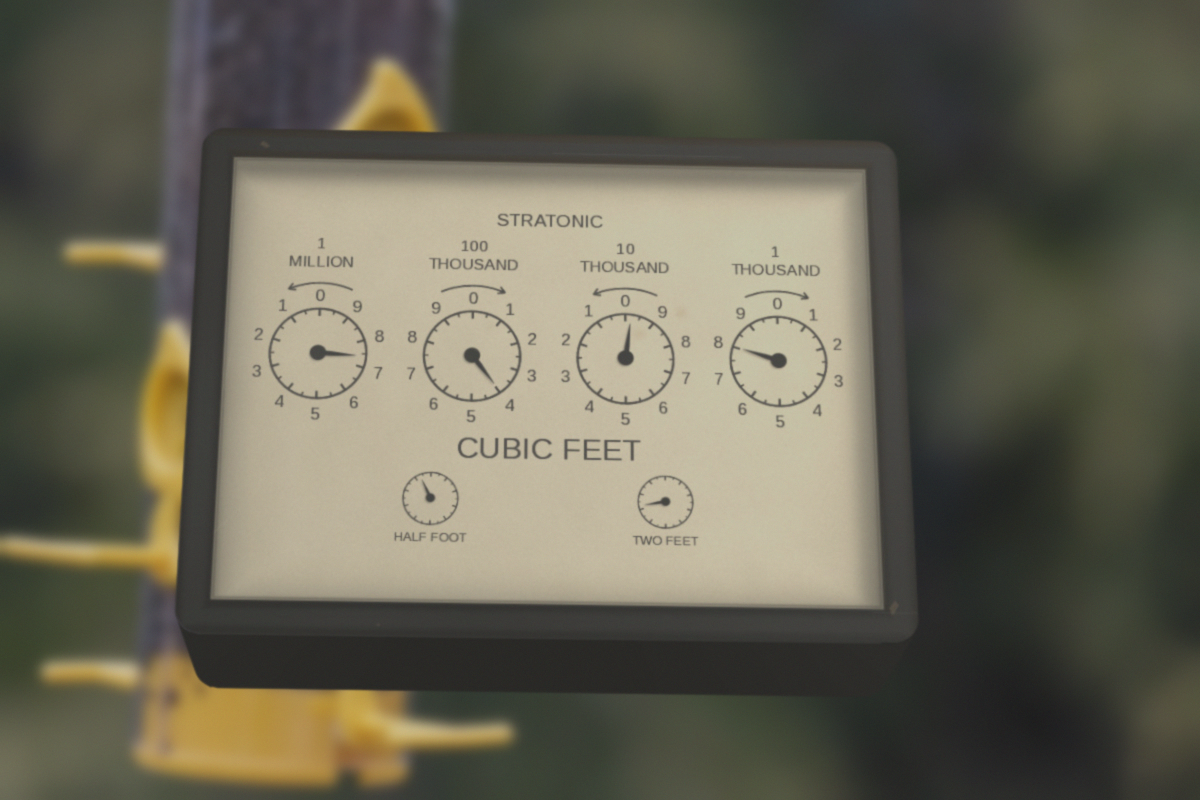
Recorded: 739800 ft³
